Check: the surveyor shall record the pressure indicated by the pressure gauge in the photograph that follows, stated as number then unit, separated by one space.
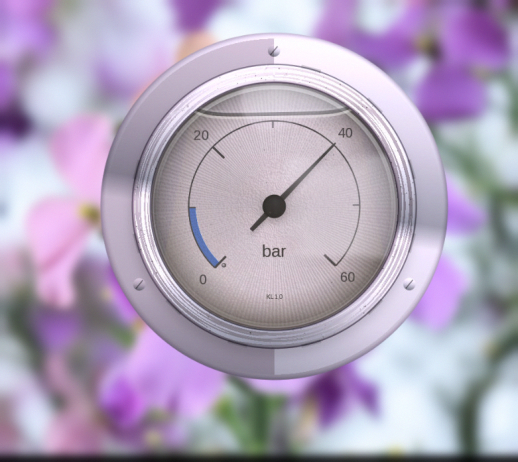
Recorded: 40 bar
